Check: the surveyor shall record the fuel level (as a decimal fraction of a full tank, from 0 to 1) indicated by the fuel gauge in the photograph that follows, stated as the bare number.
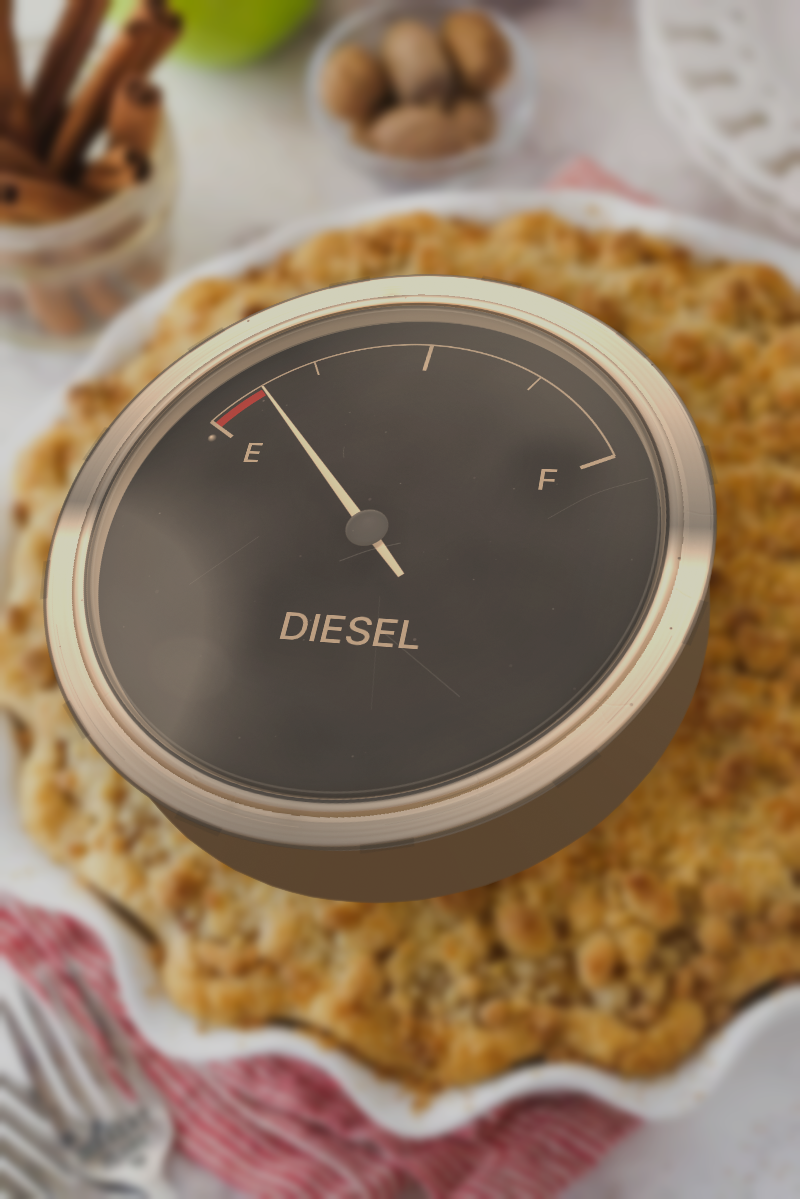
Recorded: 0.125
